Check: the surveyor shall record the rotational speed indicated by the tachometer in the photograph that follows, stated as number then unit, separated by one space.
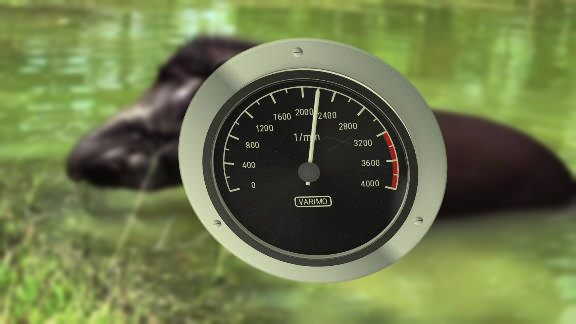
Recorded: 2200 rpm
